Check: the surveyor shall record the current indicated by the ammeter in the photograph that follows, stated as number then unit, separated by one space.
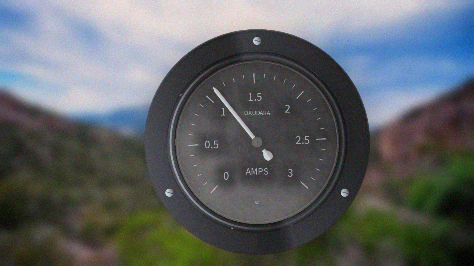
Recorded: 1.1 A
